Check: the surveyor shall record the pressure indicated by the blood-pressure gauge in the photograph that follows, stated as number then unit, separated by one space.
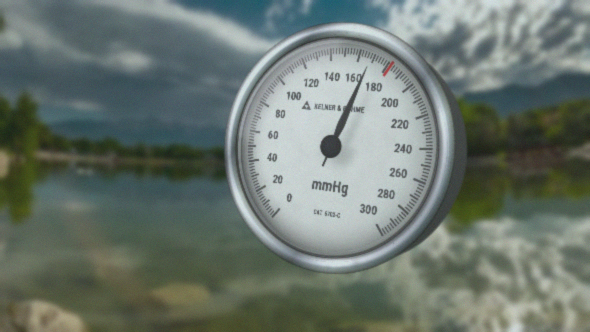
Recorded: 170 mmHg
